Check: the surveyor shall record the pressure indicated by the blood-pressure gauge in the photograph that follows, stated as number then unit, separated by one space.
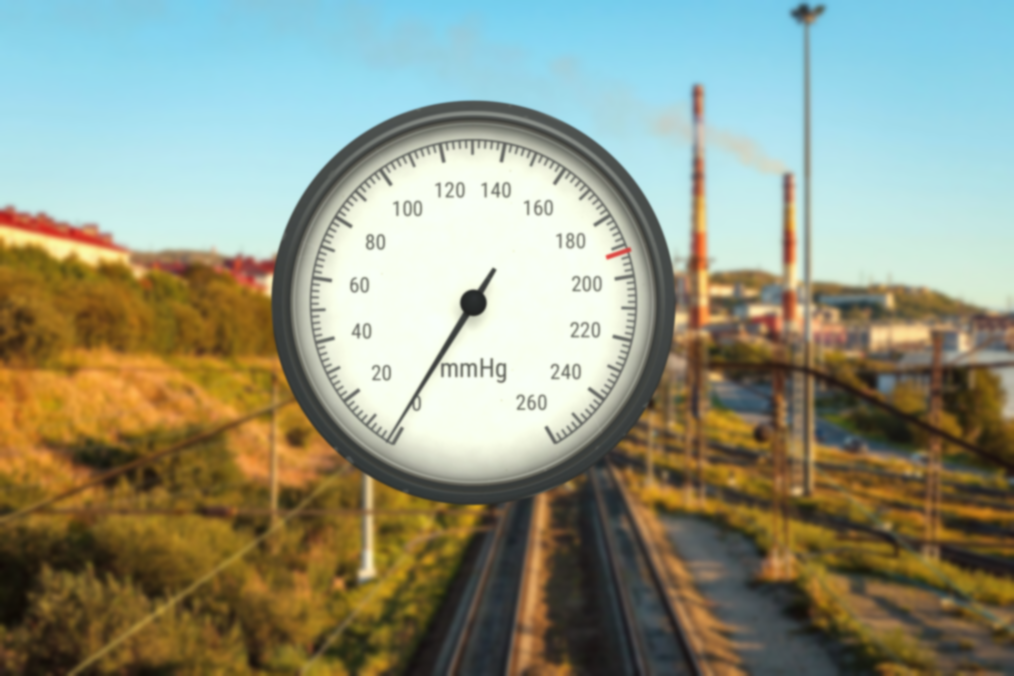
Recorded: 2 mmHg
